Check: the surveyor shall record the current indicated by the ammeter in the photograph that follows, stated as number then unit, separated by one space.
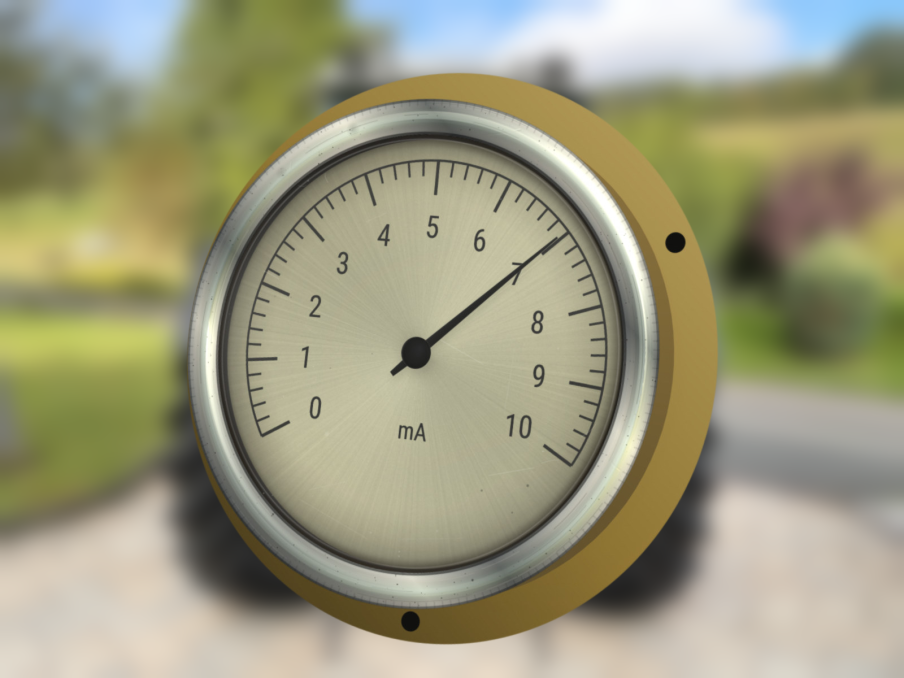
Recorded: 7 mA
